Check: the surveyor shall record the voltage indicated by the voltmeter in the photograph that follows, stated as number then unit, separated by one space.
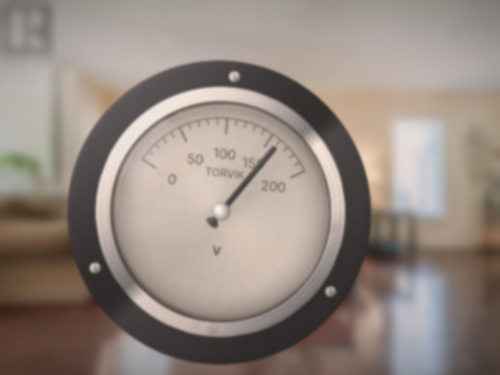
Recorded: 160 V
